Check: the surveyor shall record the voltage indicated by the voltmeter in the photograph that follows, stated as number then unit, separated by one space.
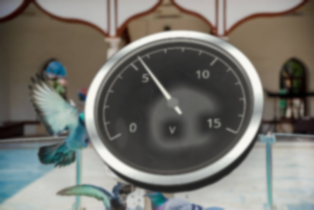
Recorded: 5.5 V
